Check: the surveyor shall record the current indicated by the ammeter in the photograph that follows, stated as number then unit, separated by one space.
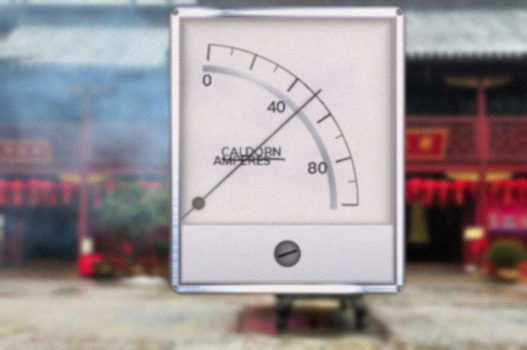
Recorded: 50 A
